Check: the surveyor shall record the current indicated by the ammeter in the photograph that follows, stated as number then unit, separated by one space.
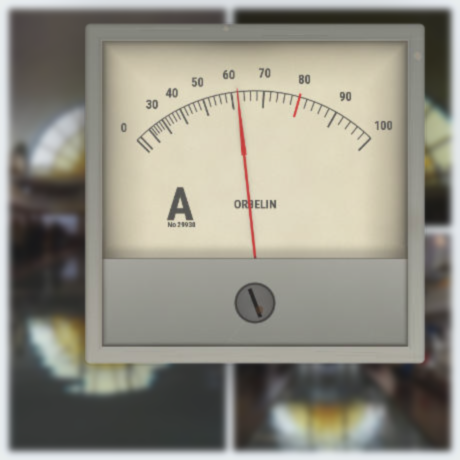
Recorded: 62 A
